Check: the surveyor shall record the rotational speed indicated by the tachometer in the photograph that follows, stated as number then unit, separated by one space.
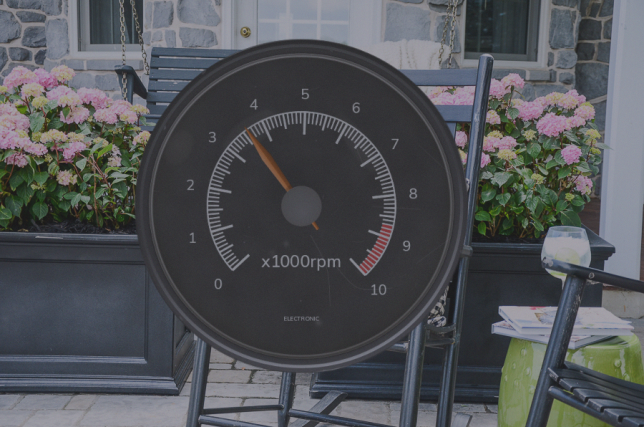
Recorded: 3600 rpm
